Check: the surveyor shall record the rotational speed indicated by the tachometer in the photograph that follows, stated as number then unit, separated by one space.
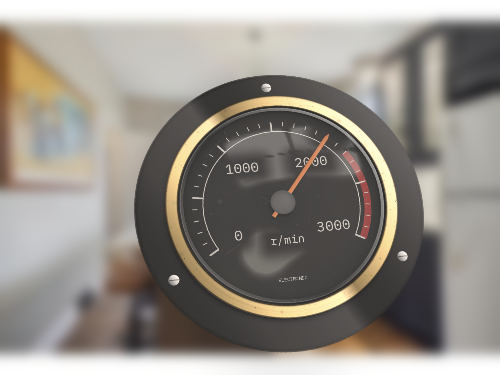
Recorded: 2000 rpm
